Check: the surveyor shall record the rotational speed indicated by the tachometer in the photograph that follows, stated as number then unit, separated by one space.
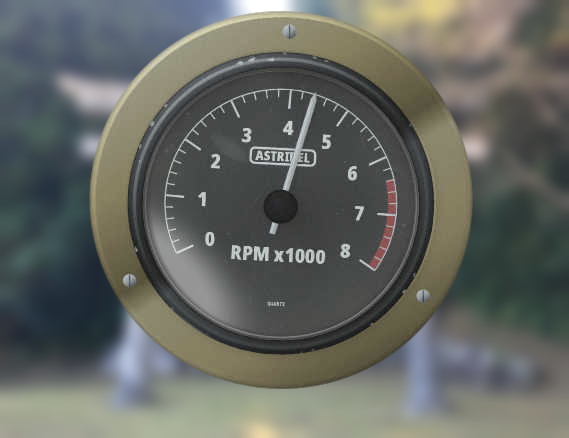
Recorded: 4400 rpm
